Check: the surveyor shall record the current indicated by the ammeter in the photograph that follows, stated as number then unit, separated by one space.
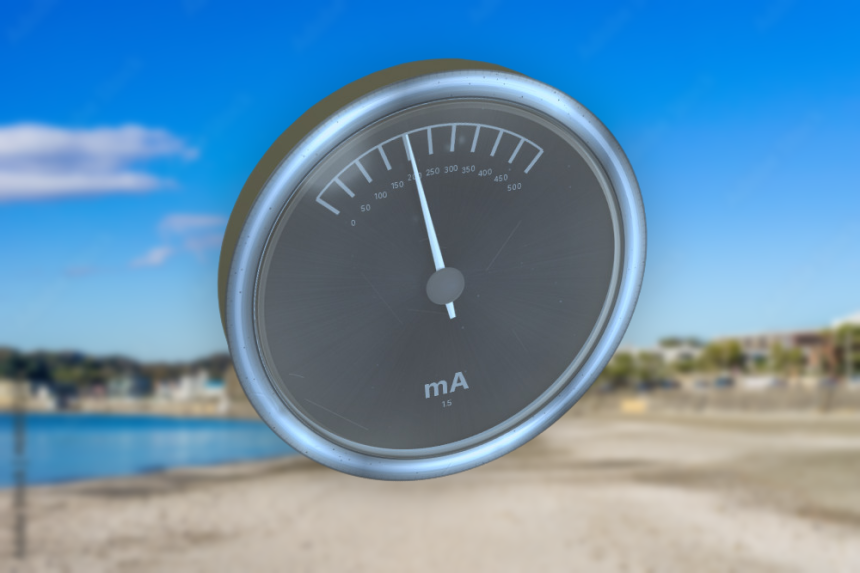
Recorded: 200 mA
